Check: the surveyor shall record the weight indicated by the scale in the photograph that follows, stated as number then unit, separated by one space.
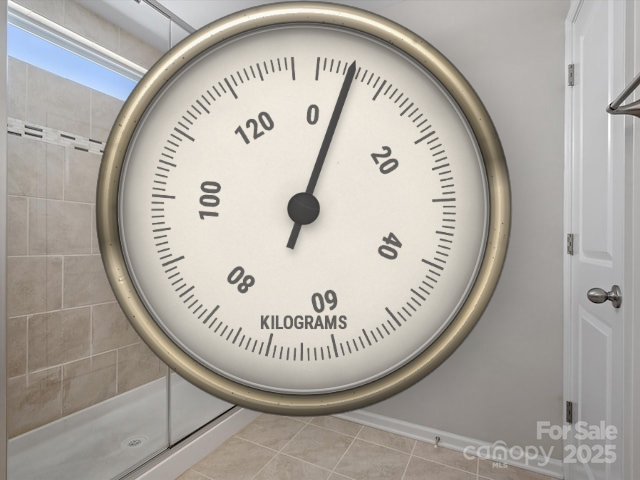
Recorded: 5 kg
